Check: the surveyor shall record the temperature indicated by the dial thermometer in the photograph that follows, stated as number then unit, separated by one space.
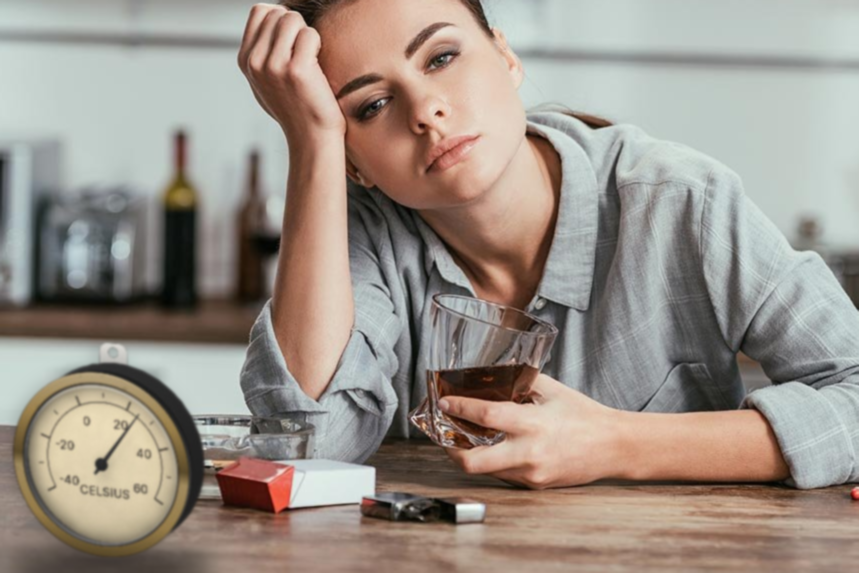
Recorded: 25 °C
